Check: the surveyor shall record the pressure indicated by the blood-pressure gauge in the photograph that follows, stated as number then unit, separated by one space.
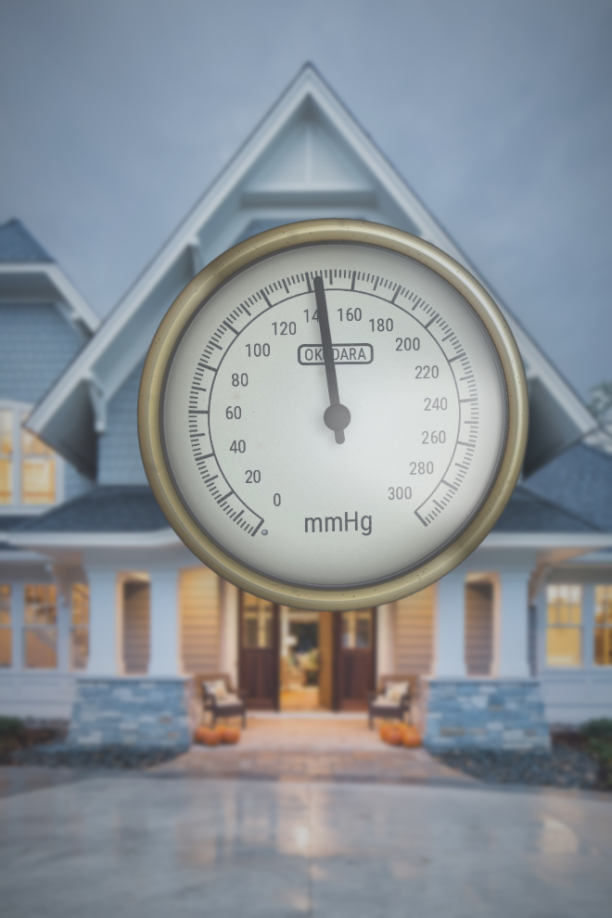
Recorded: 144 mmHg
